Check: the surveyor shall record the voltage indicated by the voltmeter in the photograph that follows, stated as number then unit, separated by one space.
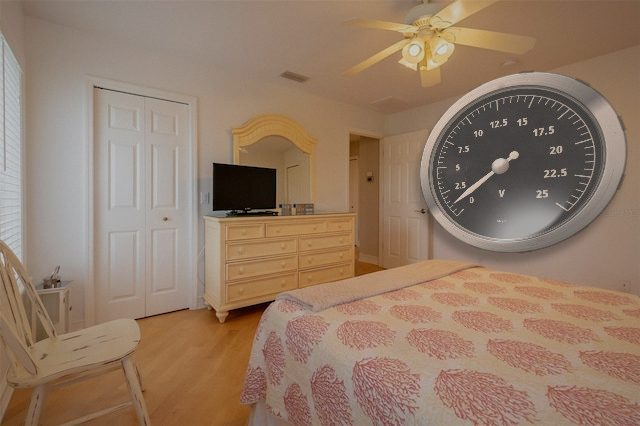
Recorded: 1 V
